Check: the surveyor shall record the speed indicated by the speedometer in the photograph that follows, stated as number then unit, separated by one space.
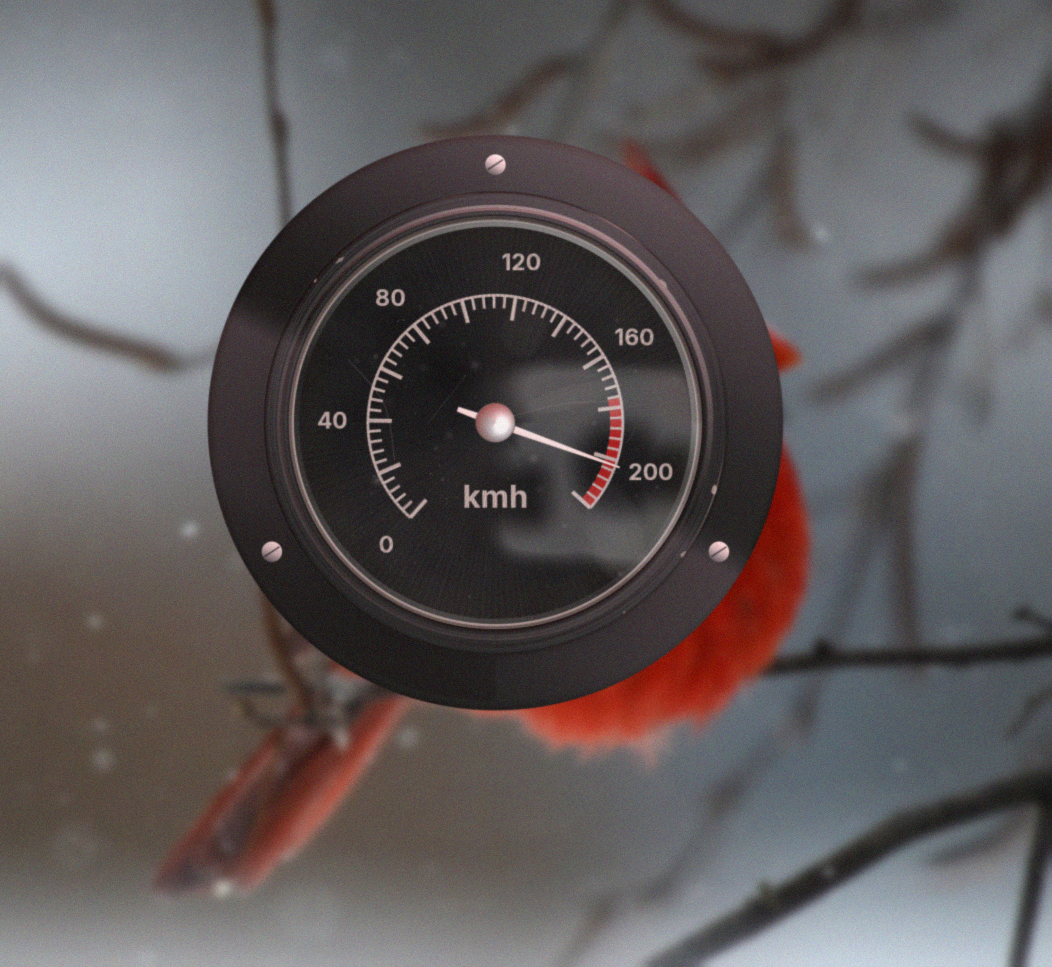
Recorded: 202 km/h
